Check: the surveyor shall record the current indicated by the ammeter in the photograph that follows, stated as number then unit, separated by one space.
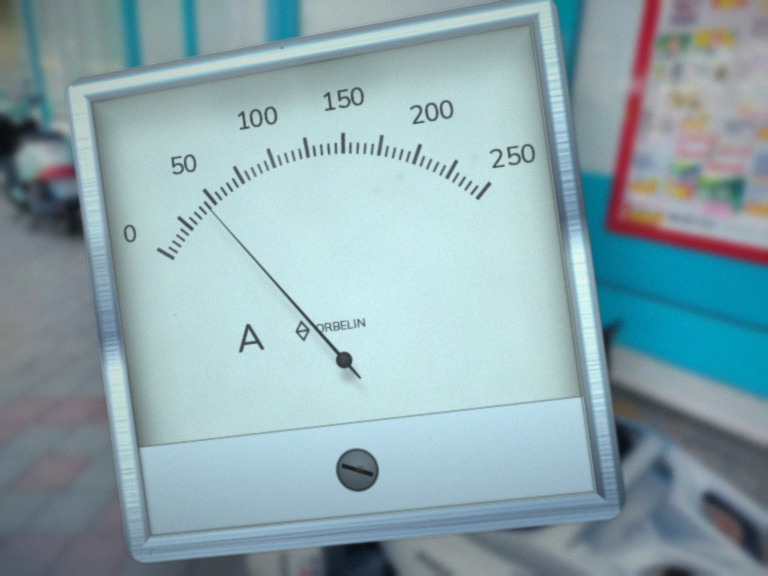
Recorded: 45 A
